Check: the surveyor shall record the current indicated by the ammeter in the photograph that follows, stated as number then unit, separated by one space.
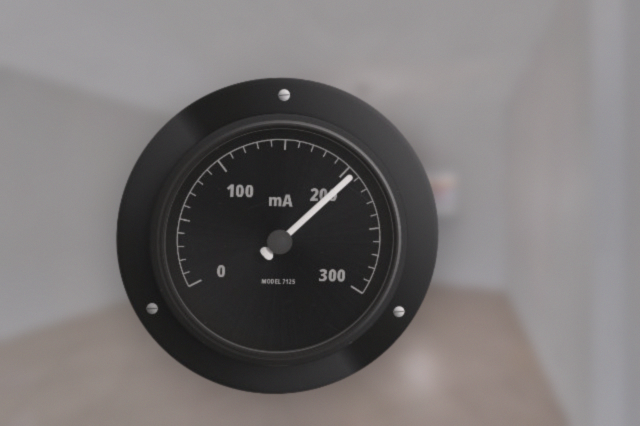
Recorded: 205 mA
